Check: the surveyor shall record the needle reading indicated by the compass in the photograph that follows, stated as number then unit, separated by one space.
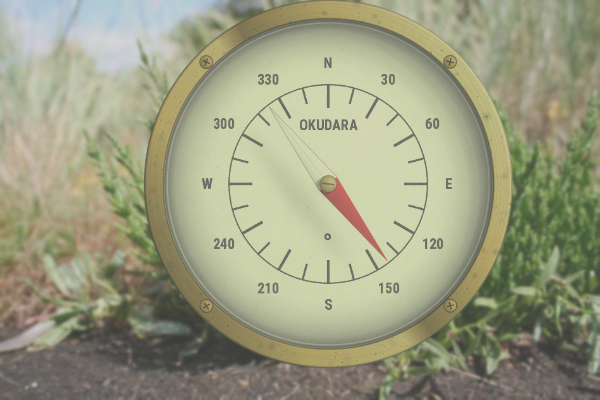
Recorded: 142.5 °
